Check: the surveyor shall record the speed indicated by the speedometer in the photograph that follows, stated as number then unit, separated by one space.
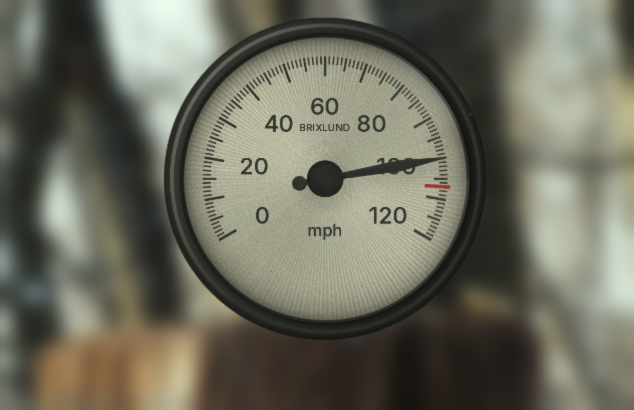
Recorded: 100 mph
